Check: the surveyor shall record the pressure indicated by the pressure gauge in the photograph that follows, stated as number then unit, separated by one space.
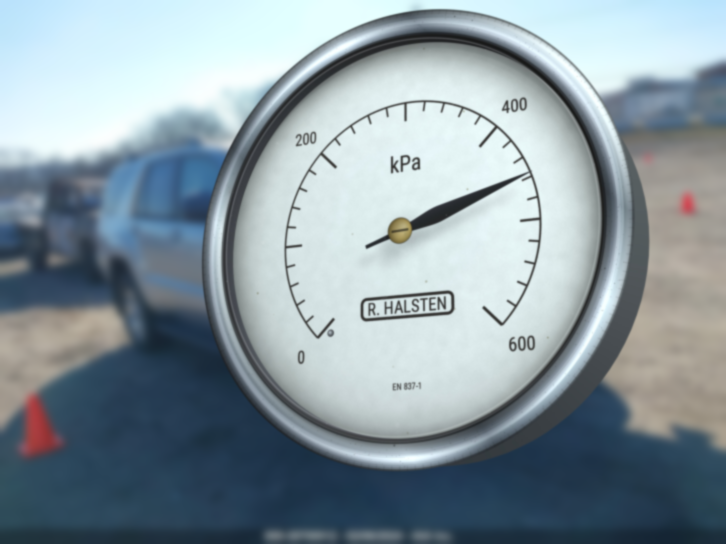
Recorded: 460 kPa
